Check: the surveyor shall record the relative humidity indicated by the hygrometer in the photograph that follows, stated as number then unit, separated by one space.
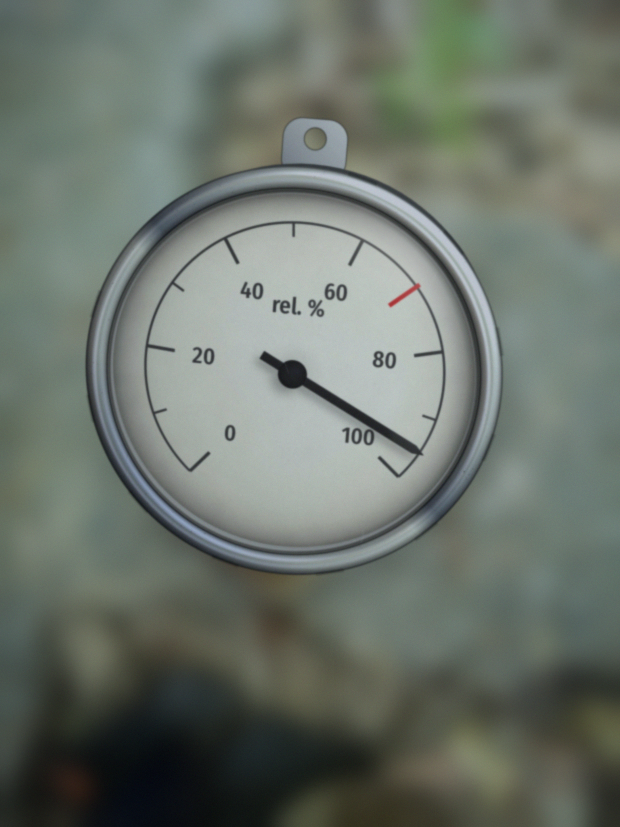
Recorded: 95 %
